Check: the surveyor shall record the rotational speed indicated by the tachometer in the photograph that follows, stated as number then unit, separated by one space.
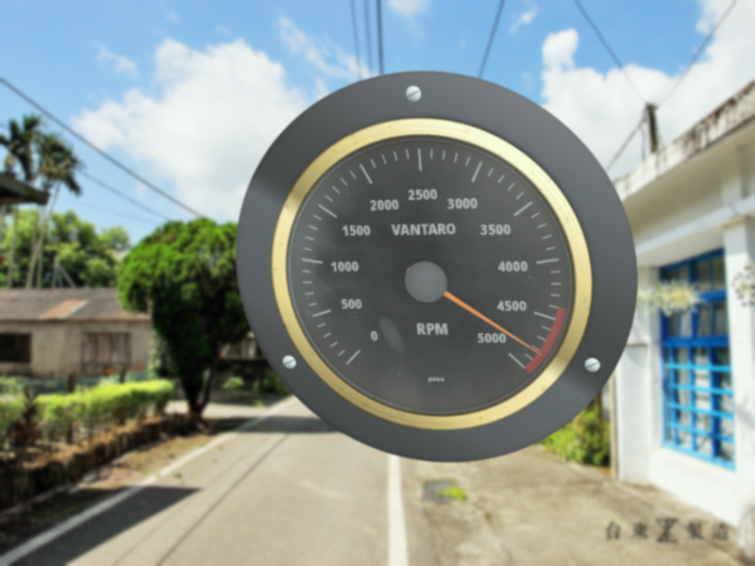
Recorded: 4800 rpm
